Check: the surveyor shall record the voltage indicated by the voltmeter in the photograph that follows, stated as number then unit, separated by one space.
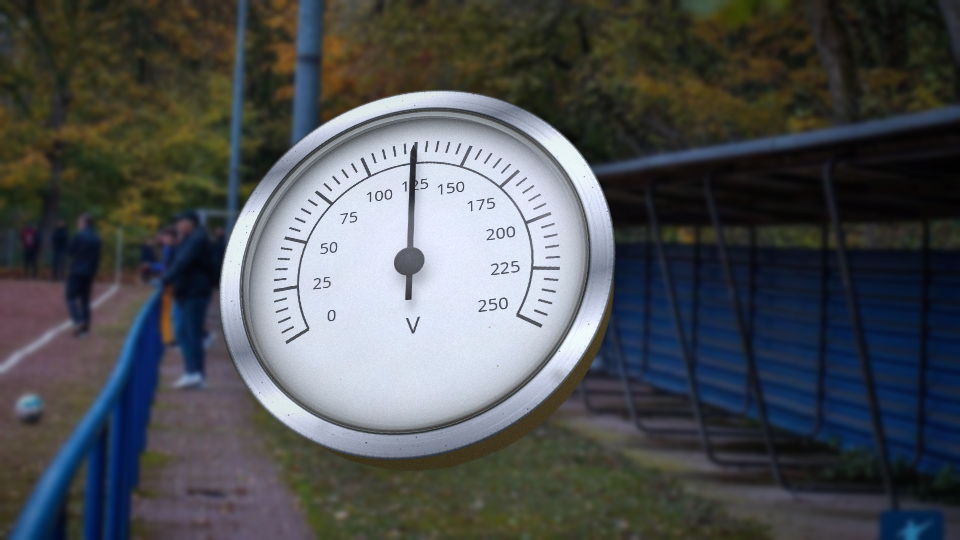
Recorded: 125 V
